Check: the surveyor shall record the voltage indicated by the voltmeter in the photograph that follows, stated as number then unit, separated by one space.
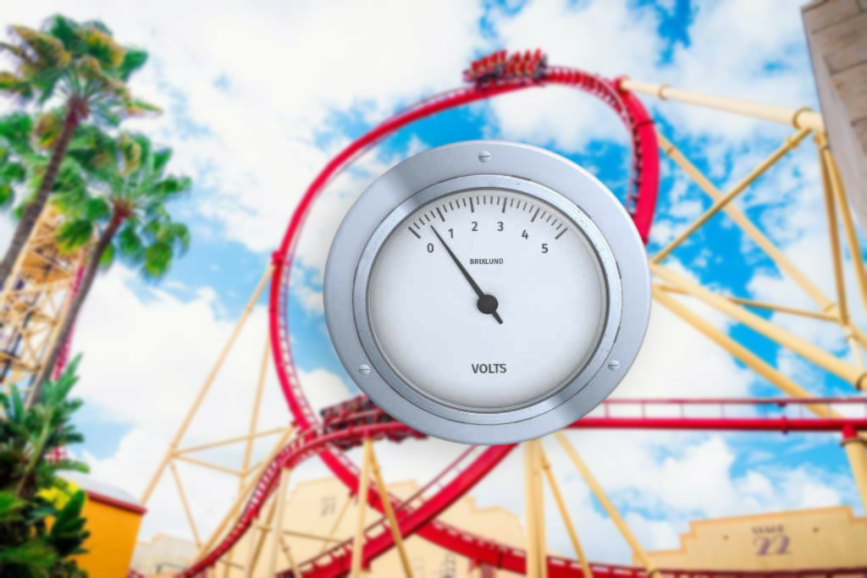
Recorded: 0.6 V
